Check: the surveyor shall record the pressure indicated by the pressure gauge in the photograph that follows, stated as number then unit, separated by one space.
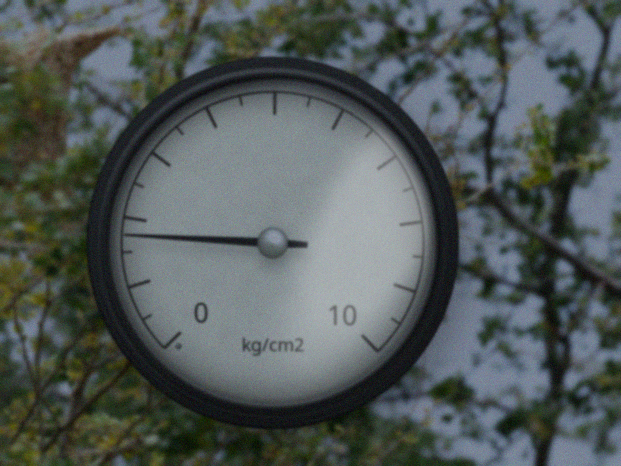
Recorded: 1.75 kg/cm²
